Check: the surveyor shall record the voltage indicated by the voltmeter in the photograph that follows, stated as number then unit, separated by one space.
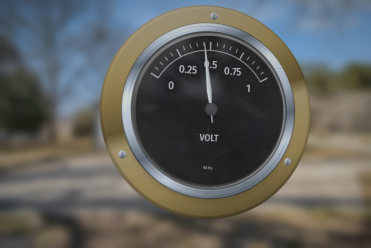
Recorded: 0.45 V
